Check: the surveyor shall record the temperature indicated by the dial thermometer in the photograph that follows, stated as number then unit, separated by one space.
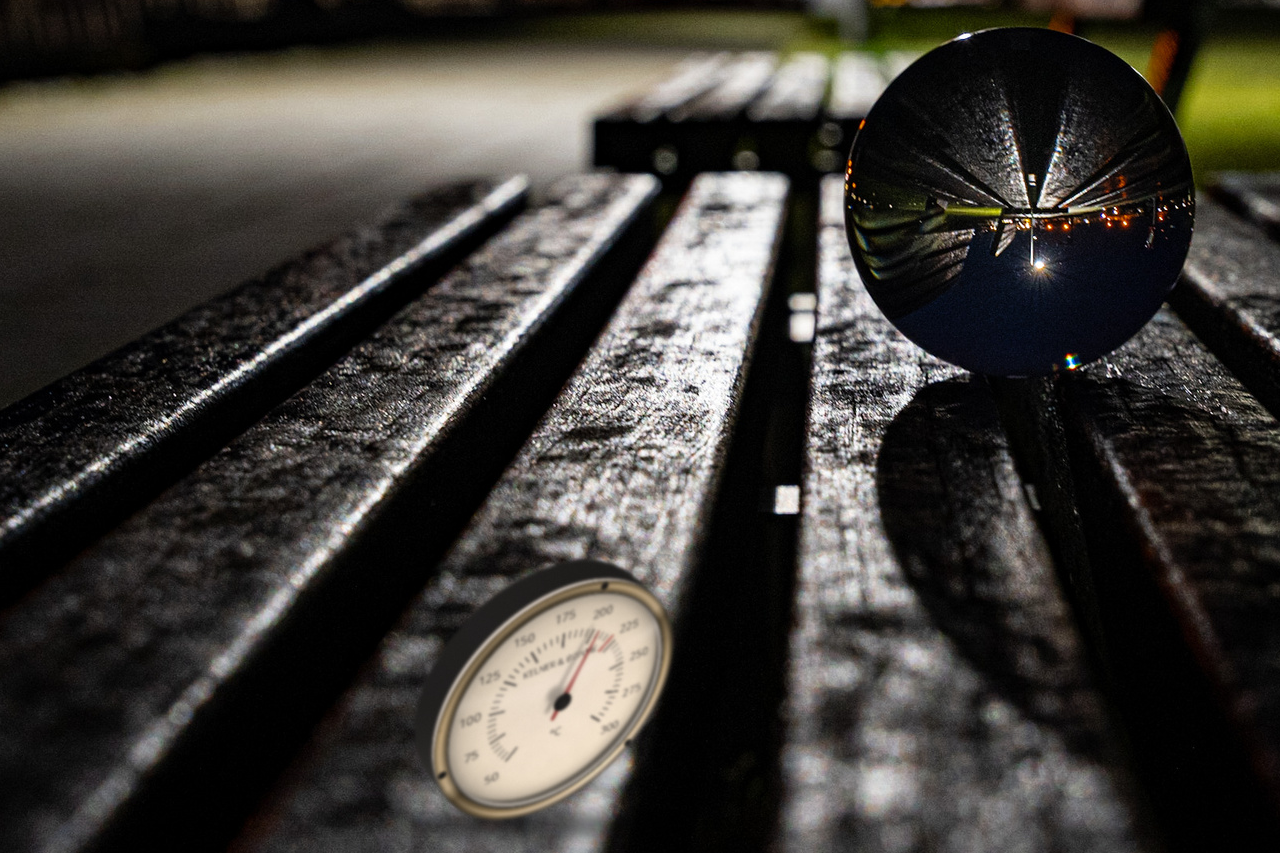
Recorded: 200 °C
